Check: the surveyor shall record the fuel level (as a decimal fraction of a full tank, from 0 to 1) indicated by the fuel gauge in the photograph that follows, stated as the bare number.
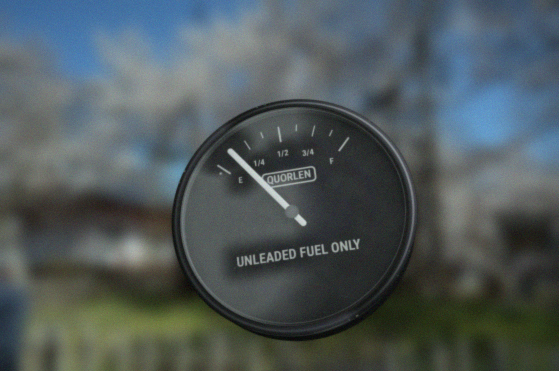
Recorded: 0.125
